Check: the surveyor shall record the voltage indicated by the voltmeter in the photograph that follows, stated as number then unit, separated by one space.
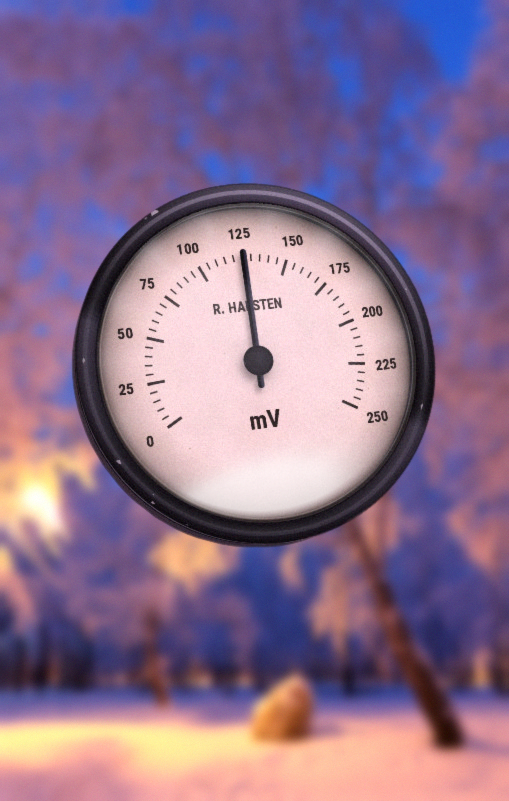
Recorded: 125 mV
